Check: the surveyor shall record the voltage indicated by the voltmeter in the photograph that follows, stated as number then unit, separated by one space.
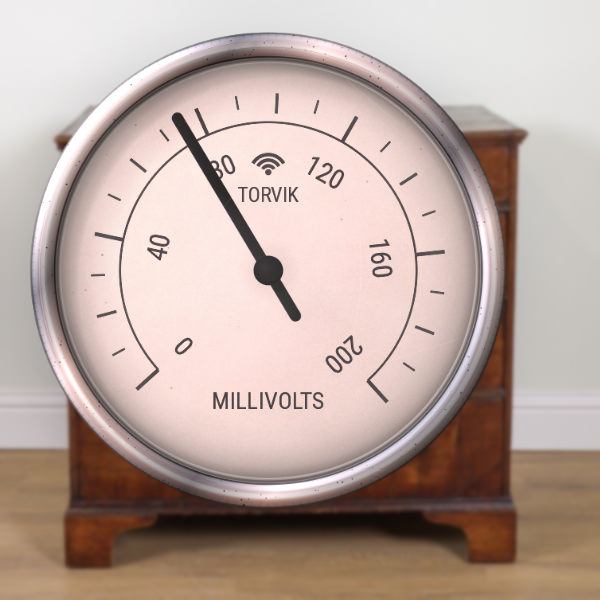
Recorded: 75 mV
